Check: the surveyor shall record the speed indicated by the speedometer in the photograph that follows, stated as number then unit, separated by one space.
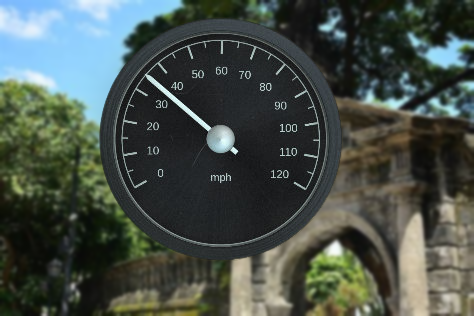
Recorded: 35 mph
